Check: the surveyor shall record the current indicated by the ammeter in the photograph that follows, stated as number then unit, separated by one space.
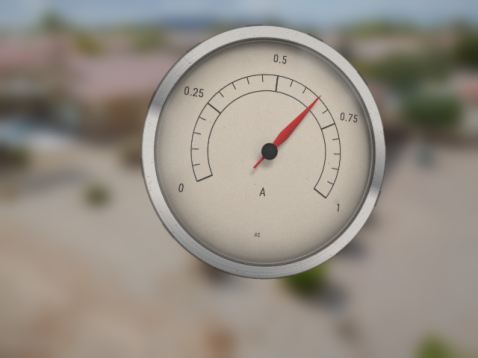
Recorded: 0.65 A
